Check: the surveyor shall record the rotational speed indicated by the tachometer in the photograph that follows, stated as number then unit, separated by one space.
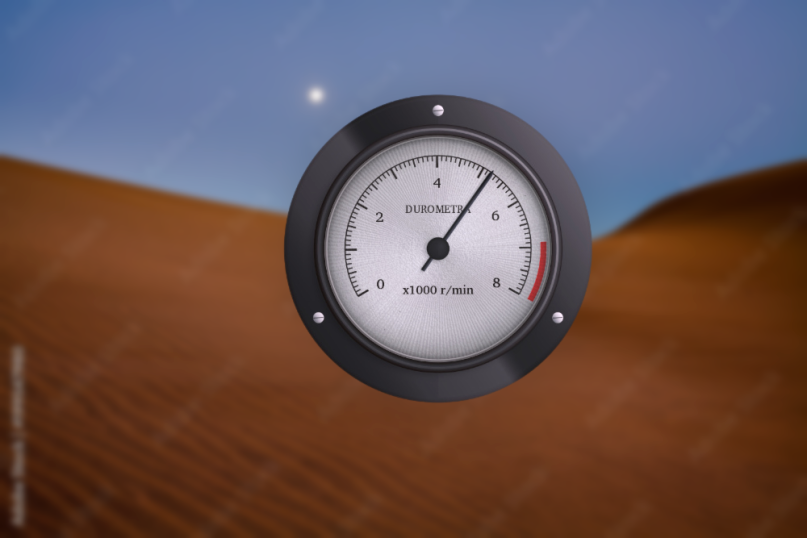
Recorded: 5200 rpm
